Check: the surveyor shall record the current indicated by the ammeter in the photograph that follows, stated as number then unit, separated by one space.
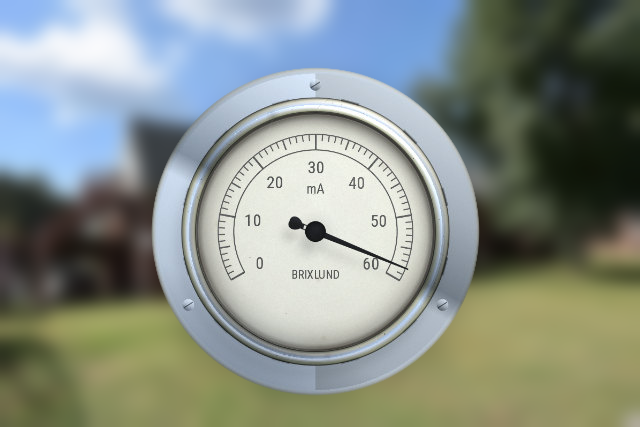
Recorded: 58 mA
